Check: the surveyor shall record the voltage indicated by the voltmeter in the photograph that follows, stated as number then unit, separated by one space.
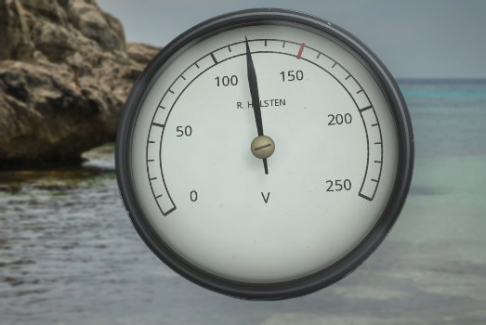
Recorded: 120 V
